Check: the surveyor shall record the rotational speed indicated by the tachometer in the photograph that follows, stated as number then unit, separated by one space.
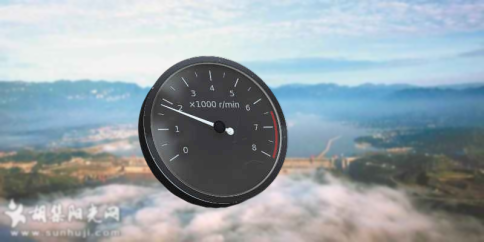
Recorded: 1750 rpm
